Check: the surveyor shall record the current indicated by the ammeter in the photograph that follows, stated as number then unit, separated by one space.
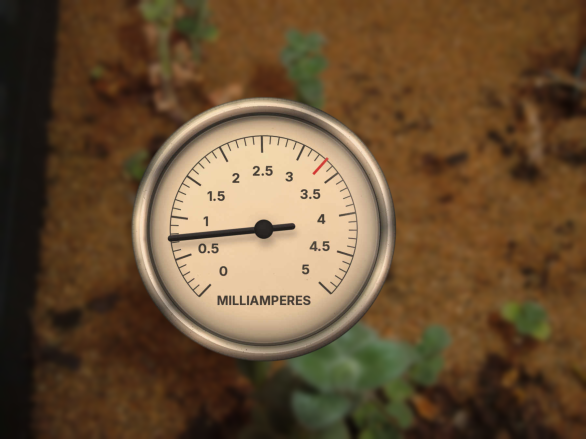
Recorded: 0.75 mA
